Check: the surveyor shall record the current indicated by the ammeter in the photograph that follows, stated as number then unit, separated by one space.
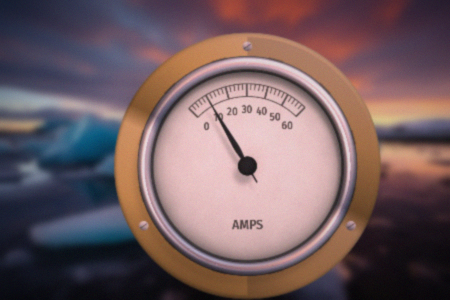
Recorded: 10 A
